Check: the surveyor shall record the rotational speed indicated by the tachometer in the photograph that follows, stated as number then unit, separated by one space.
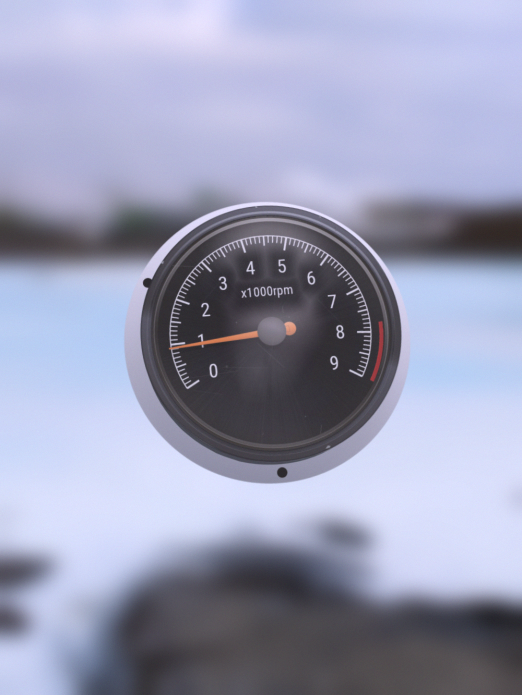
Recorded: 900 rpm
